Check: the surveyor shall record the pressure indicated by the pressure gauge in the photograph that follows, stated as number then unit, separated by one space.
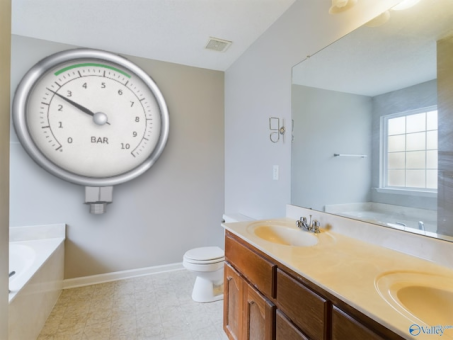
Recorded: 2.6 bar
